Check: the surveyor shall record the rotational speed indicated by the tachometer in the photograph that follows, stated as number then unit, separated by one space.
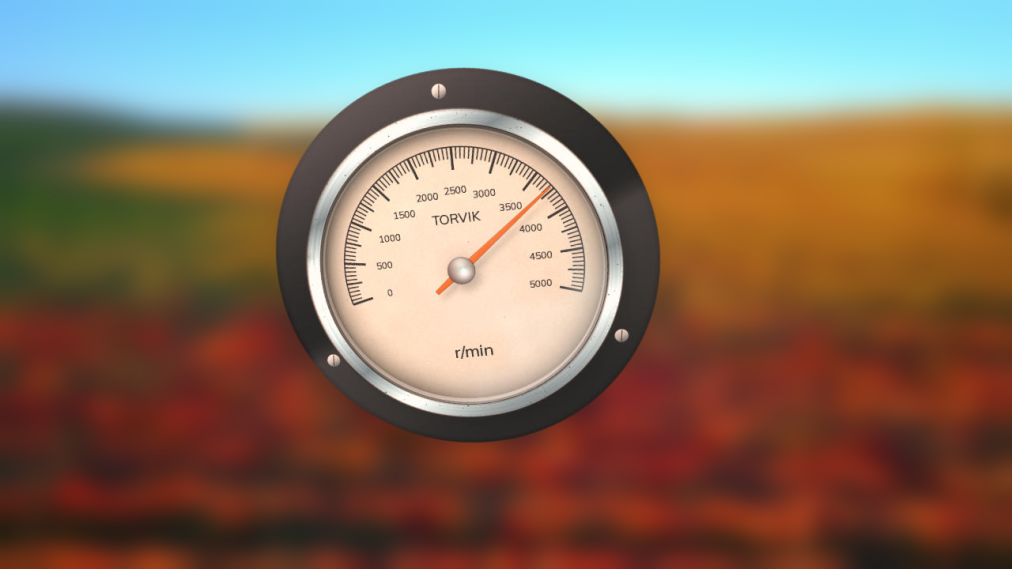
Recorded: 3700 rpm
